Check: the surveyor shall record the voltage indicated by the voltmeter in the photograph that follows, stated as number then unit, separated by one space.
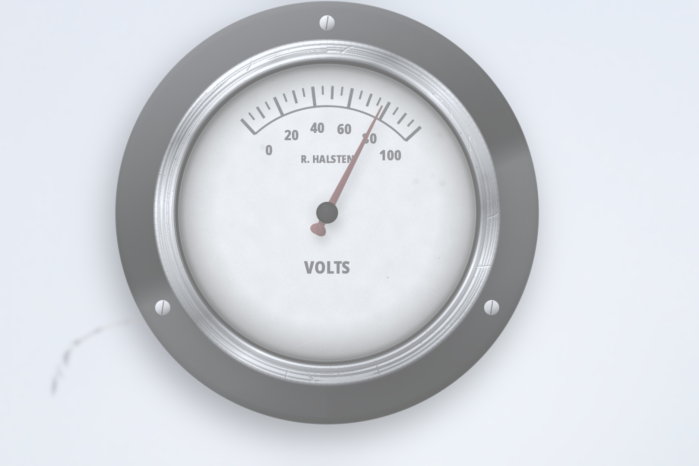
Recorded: 77.5 V
